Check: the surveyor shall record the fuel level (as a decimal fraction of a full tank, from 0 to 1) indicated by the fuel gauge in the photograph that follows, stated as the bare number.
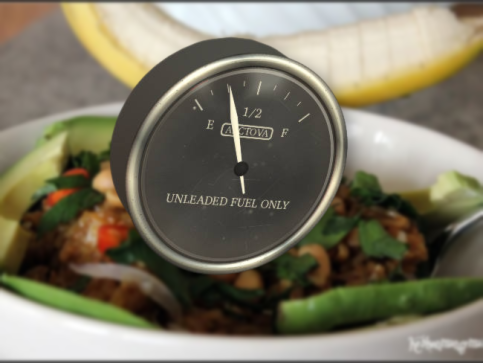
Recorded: 0.25
